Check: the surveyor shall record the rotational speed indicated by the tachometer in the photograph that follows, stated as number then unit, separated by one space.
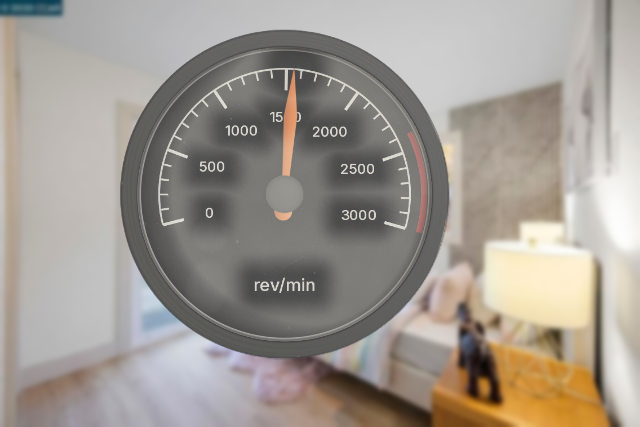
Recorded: 1550 rpm
